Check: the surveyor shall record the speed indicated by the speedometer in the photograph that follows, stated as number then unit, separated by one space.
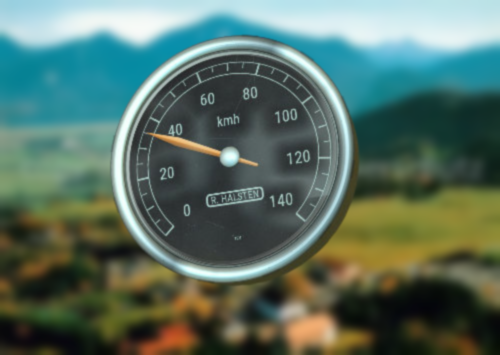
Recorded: 35 km/h
